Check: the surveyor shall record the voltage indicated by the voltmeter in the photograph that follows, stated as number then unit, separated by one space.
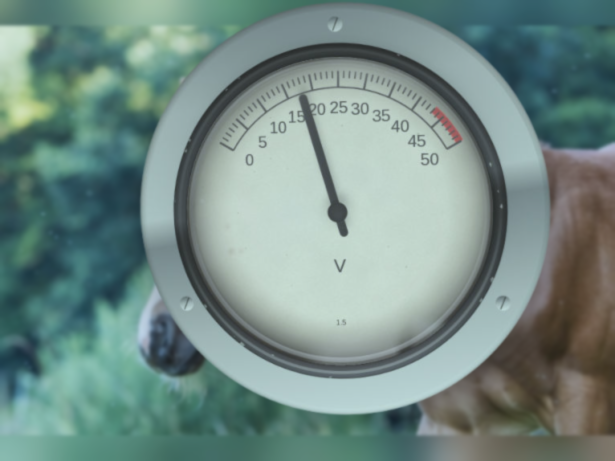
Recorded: 18 V
